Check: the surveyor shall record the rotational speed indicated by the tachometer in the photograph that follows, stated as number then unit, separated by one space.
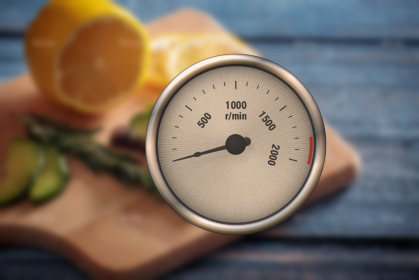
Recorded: 0 rpm
